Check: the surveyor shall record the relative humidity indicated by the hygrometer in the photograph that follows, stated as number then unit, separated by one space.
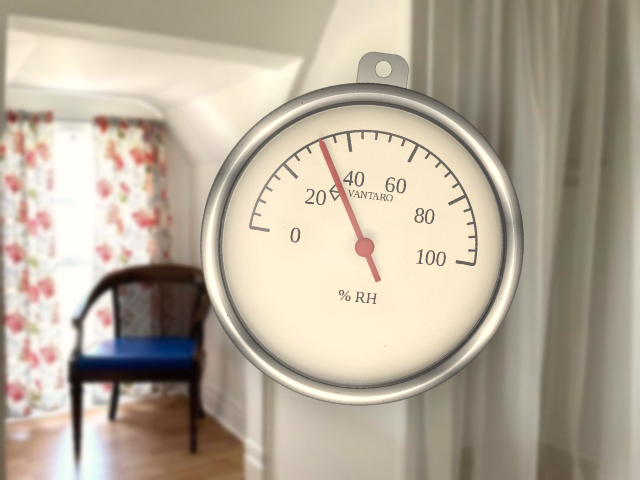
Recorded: 32 %
